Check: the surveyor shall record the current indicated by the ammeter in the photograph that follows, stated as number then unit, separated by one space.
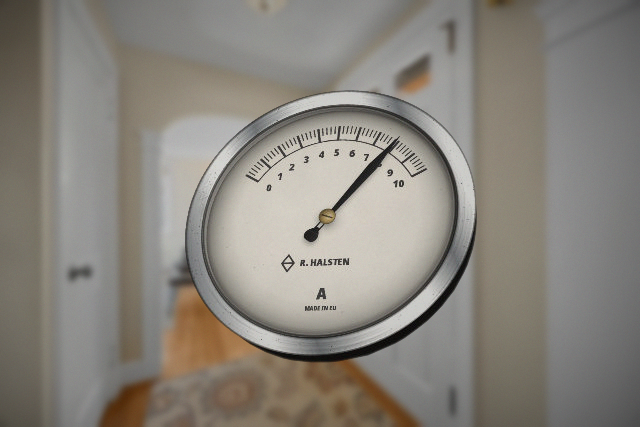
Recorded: 8 A
